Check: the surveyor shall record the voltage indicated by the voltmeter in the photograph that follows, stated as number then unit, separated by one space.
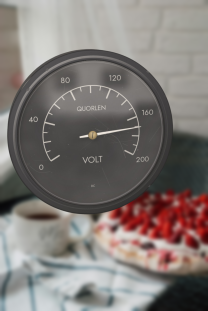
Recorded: 170 V
